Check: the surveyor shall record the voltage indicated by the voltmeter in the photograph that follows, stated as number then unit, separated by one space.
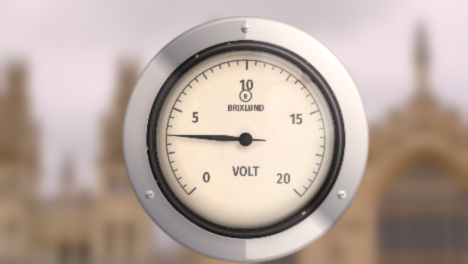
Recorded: 3.5 V
